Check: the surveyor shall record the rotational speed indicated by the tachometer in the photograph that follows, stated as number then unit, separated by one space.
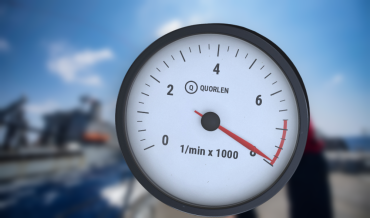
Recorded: 7875 rpm
